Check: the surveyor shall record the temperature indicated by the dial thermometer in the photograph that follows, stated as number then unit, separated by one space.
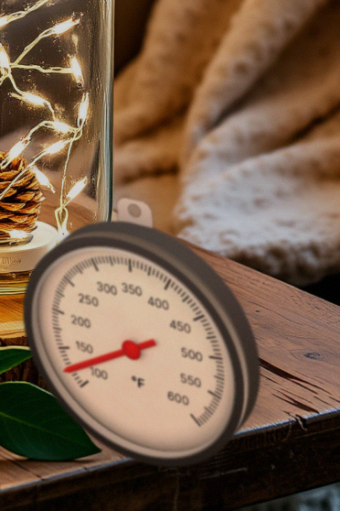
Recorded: 125 °F
